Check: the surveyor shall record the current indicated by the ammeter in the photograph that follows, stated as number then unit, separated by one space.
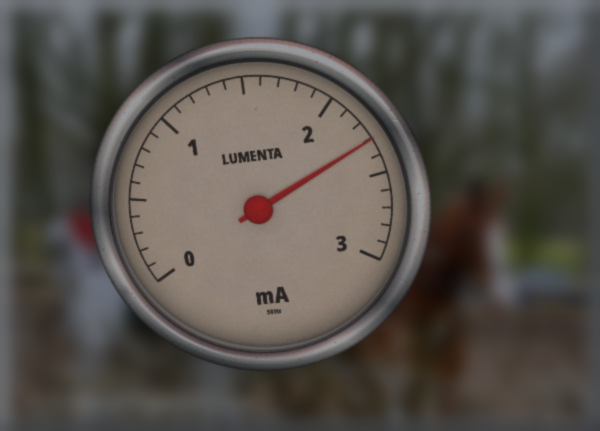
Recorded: 2.3 mA
